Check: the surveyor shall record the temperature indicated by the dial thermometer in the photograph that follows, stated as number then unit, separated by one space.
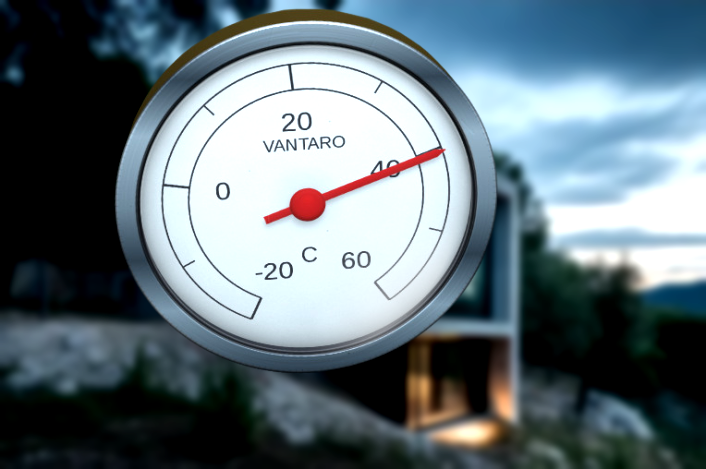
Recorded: 40 °C
